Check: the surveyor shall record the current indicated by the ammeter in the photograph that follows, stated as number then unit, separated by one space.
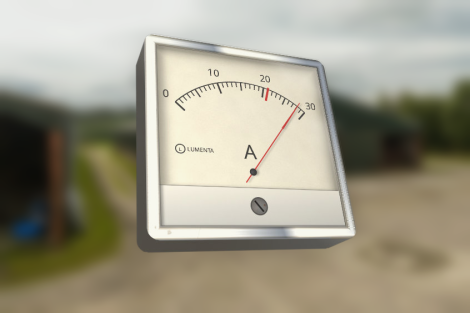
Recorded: 28 A
